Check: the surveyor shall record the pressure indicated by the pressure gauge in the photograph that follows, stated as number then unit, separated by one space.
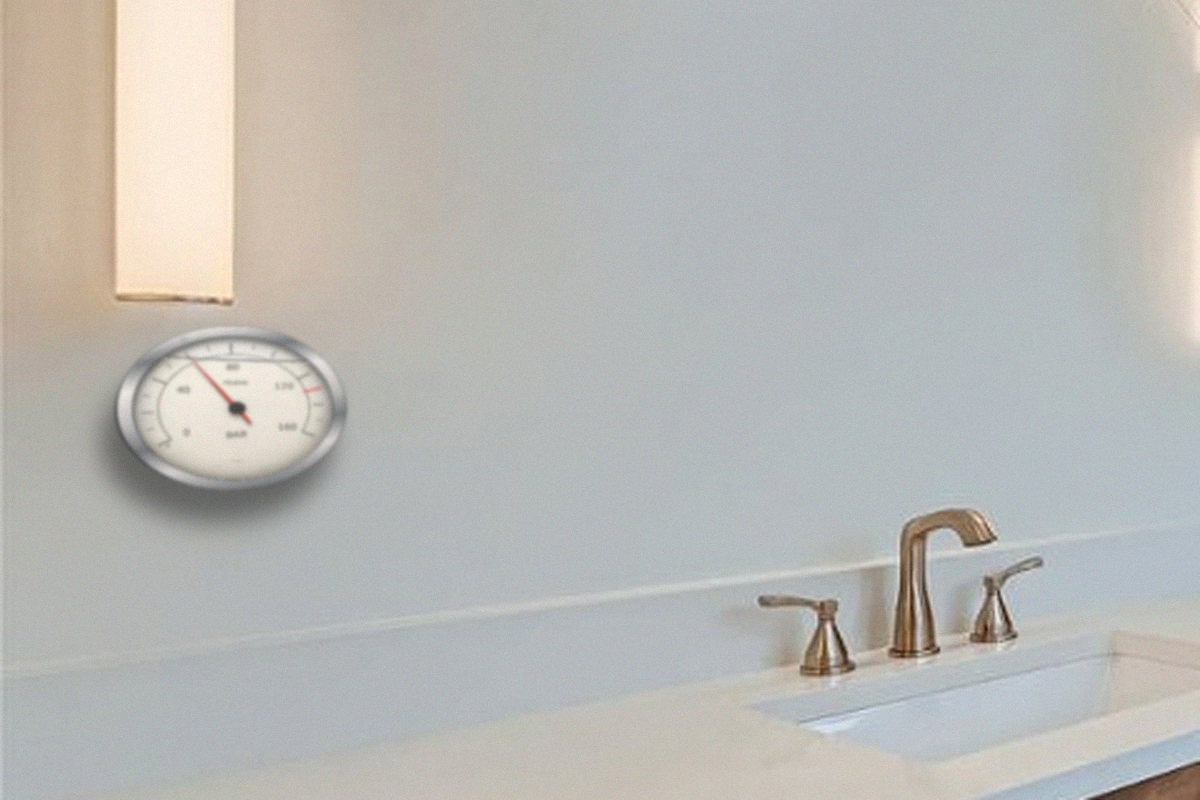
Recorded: 60 bar
